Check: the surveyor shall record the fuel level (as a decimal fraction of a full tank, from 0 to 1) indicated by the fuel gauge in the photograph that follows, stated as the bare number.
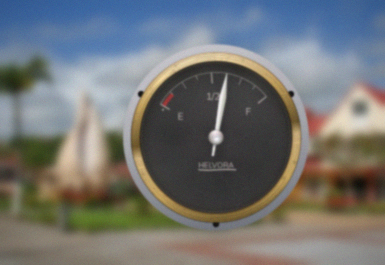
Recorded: 0.625
